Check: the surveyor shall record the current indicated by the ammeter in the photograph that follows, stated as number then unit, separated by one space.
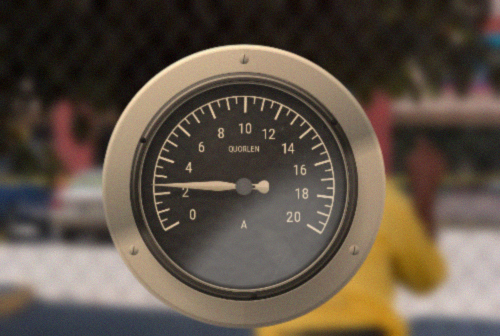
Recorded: 2.5 A
